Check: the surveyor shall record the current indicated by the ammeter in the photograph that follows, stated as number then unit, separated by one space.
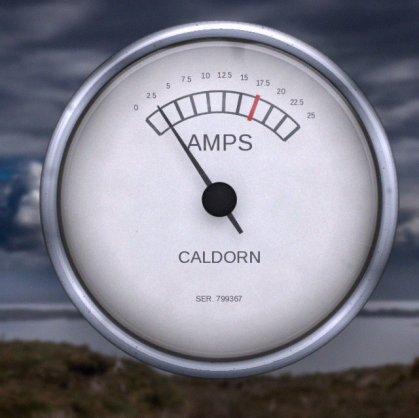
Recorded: 2.5 A
